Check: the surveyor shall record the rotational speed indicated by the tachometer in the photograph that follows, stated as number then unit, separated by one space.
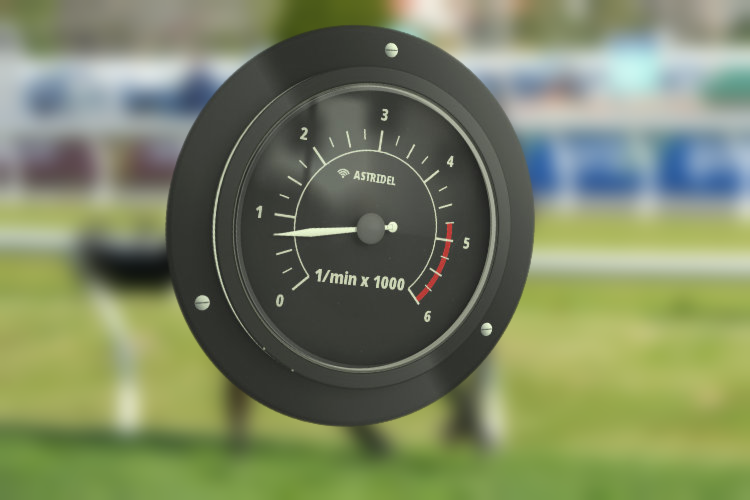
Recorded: 750 rpm
